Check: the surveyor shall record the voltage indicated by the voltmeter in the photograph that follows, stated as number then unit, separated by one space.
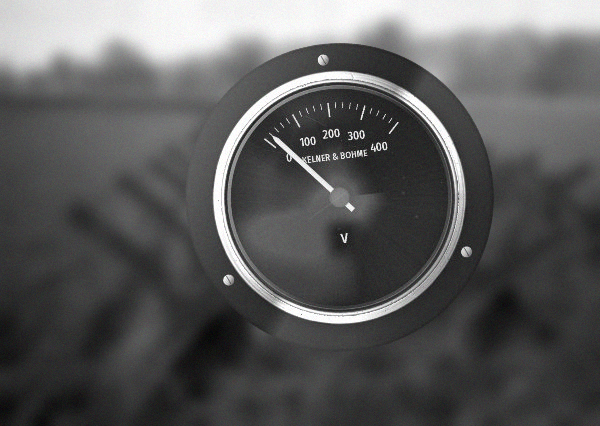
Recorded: 20 V
